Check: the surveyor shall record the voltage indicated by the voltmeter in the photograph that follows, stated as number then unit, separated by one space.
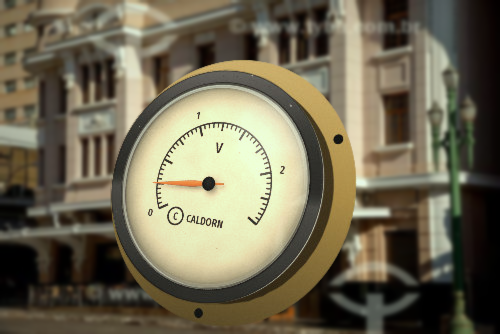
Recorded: 0.25 V
